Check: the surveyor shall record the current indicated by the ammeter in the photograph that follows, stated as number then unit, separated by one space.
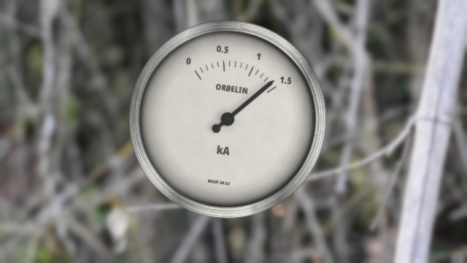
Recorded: 1.4 kA
